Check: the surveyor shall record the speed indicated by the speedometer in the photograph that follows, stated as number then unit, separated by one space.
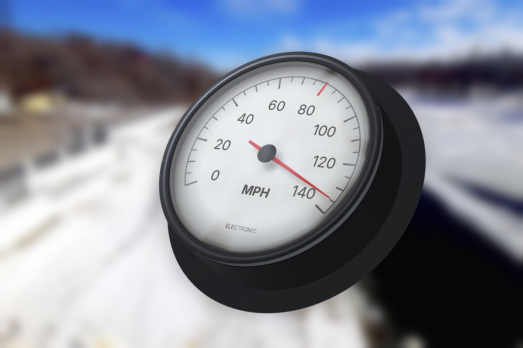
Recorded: 135 mph
